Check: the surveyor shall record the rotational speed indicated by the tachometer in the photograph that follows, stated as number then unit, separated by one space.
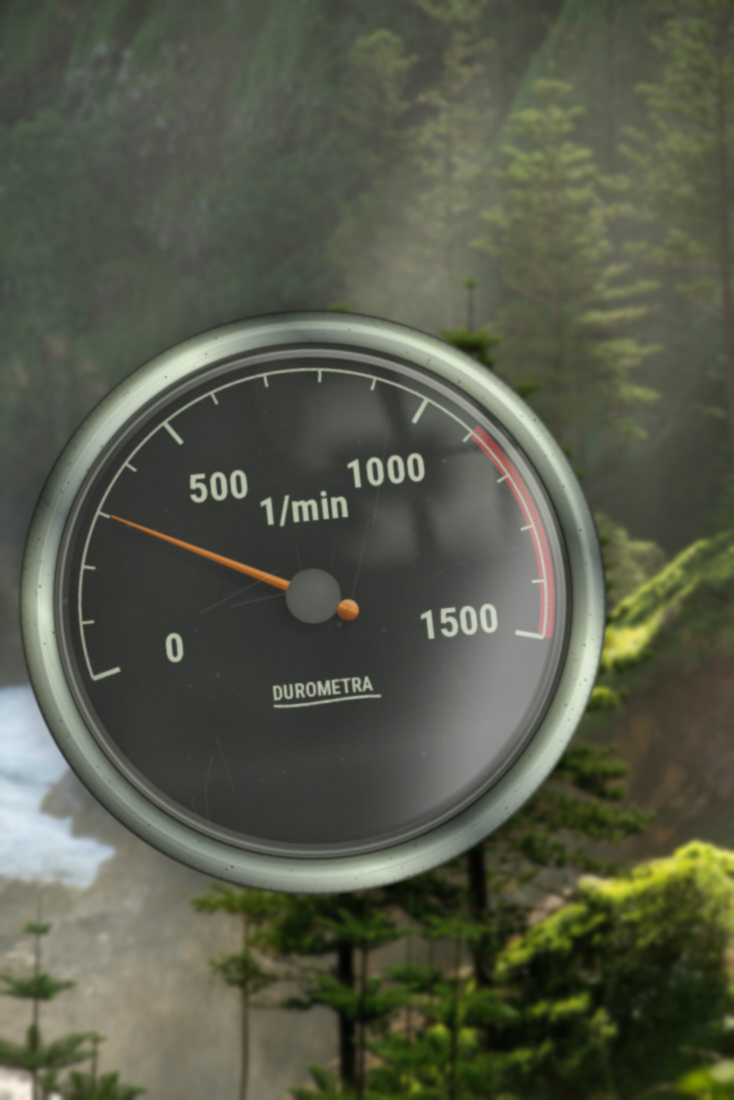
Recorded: 300 rpm
